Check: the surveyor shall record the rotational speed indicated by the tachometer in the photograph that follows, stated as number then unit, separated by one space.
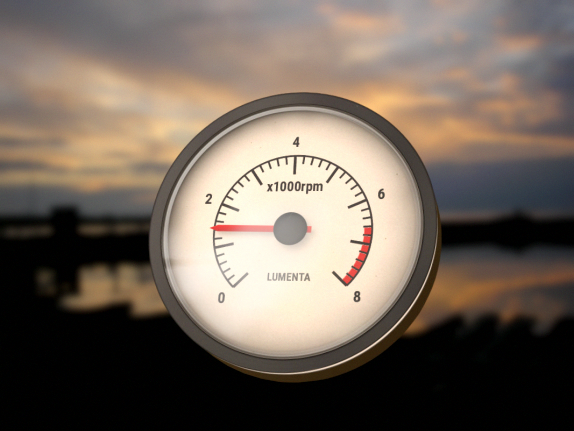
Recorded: 1400 rpm
